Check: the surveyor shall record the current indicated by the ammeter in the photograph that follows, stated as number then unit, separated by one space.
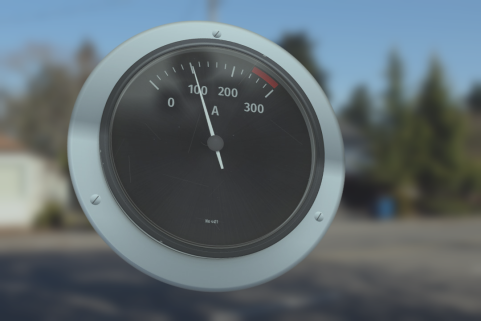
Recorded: 100 A
